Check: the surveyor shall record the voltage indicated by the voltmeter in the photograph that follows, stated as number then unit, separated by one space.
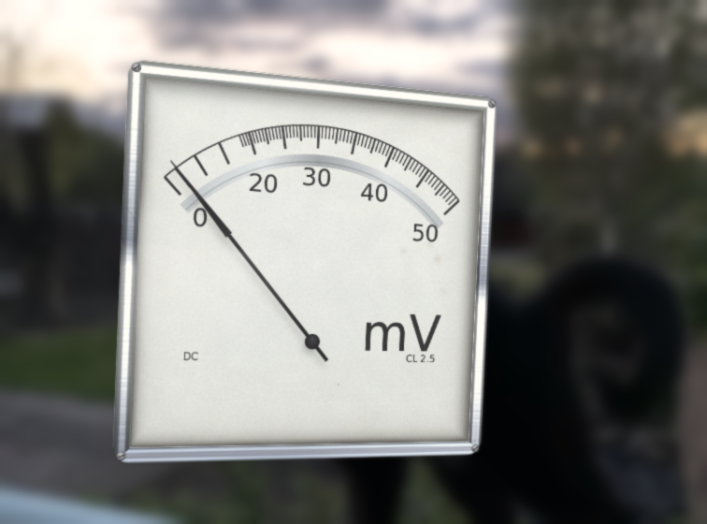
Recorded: 5 mV
